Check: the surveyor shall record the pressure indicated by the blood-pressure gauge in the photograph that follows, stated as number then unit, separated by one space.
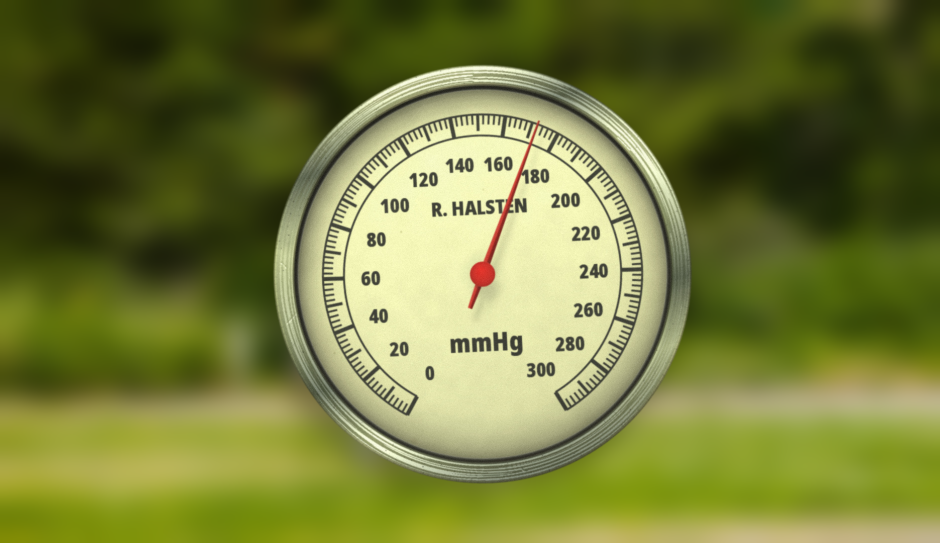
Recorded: 172 mmHg
